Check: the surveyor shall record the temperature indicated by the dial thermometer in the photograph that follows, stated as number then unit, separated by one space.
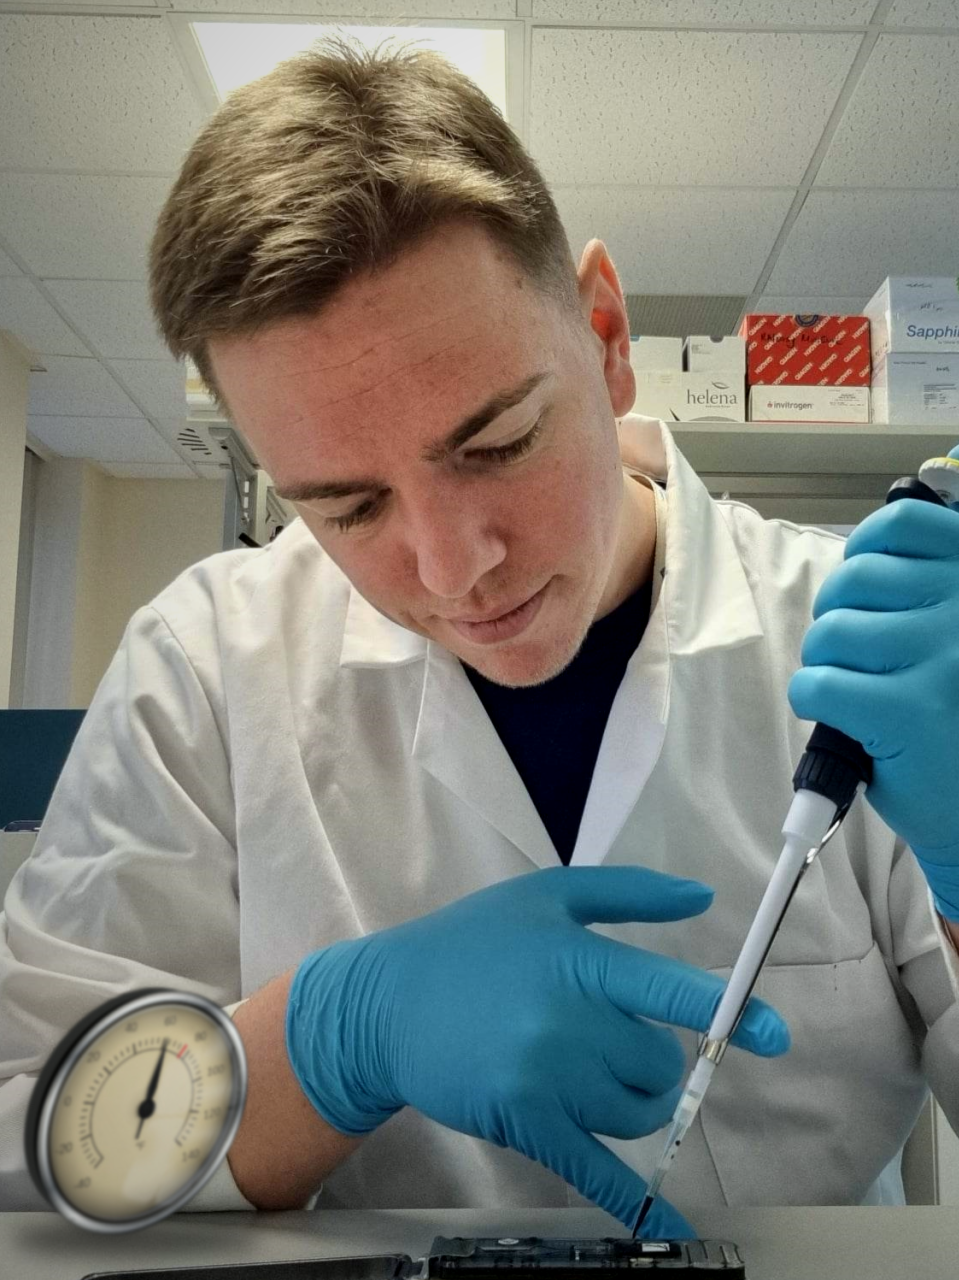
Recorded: 60 °F
